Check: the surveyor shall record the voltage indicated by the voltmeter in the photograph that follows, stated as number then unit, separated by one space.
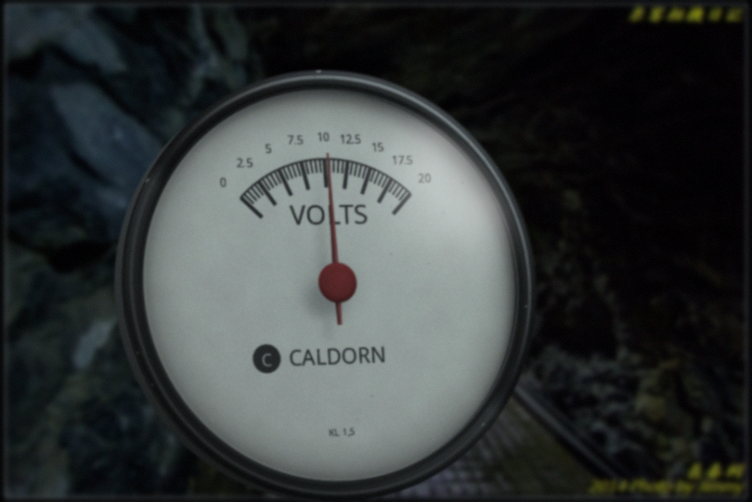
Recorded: 10 V
